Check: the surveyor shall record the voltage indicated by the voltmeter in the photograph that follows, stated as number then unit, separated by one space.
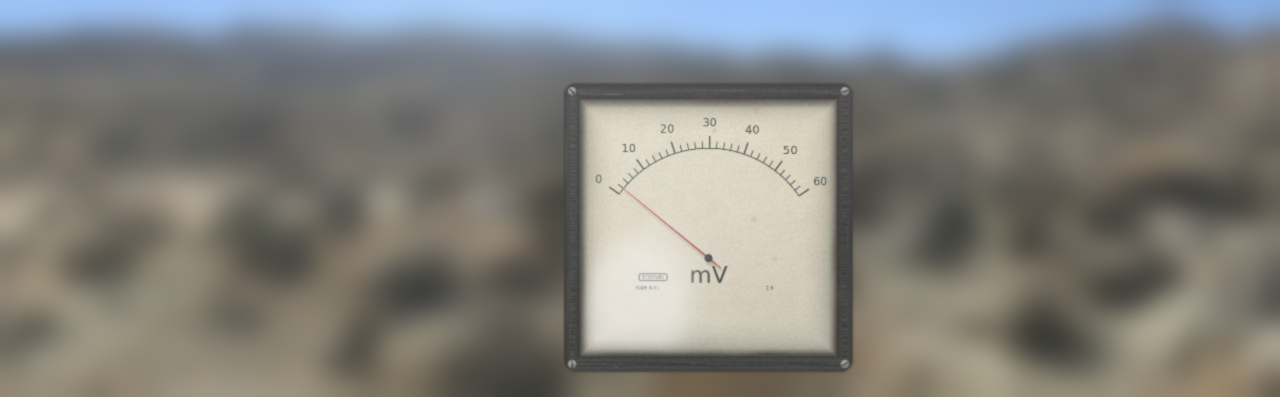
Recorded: 2 mV
